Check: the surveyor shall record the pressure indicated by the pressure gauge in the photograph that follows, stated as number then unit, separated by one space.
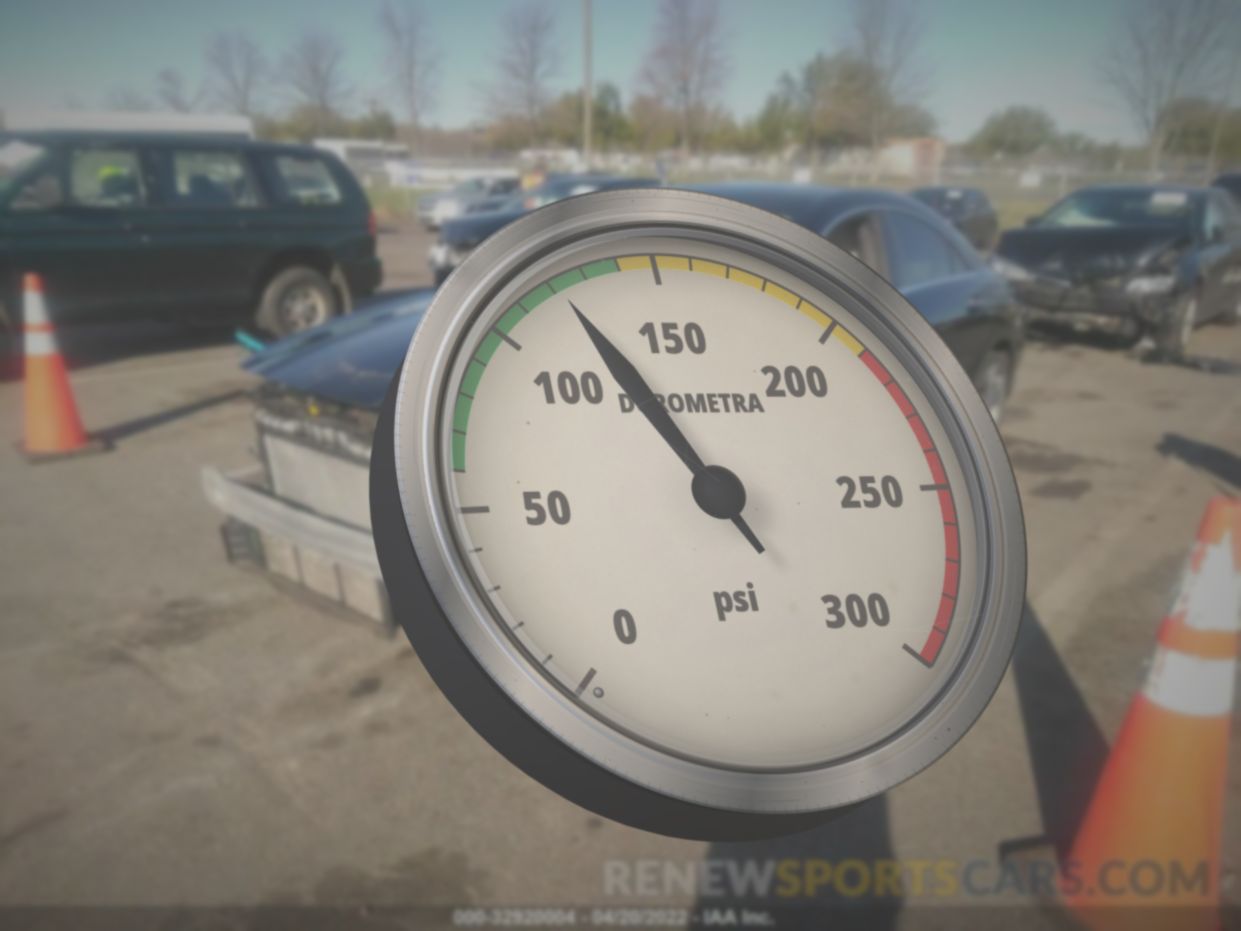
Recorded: 120 psi
